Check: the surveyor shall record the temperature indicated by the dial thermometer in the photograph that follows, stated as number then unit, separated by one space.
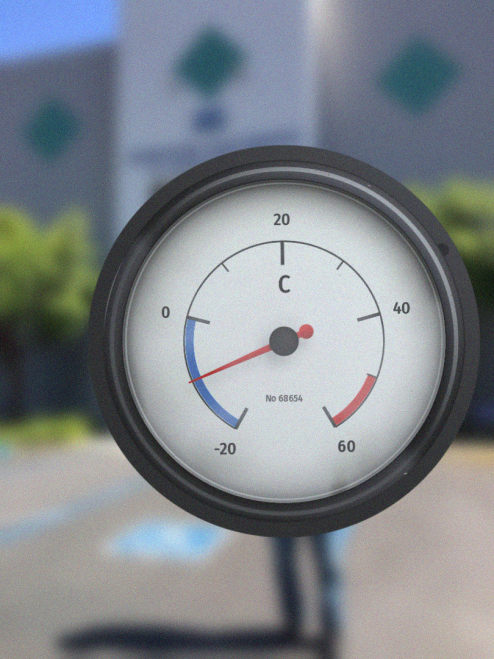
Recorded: -10 °C
